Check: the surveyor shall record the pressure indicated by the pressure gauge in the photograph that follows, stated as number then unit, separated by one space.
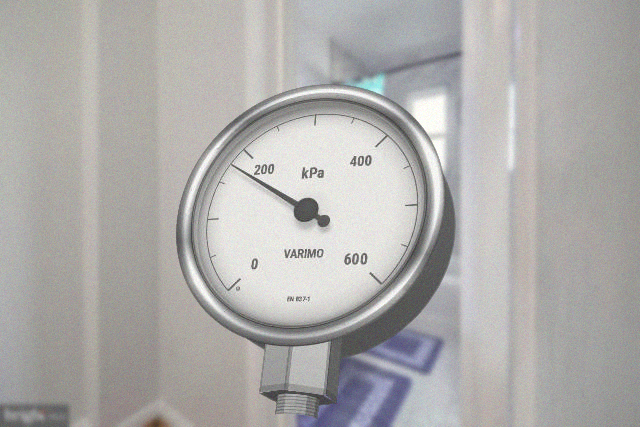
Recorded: 175 kPa
